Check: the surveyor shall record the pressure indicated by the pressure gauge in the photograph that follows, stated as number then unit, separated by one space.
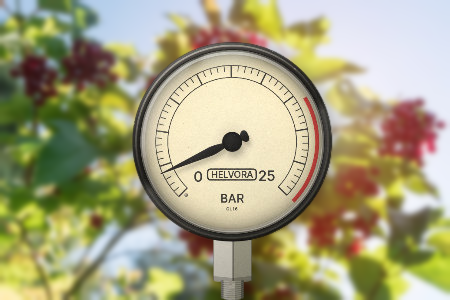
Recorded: 2 bar
